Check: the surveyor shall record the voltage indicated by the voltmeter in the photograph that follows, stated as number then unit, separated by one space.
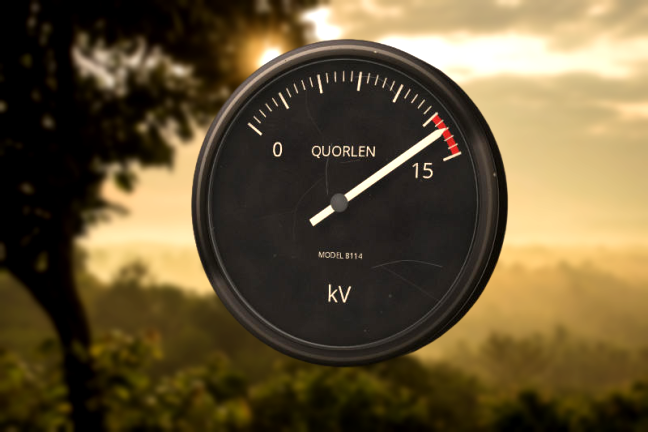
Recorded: 13.5 kV
